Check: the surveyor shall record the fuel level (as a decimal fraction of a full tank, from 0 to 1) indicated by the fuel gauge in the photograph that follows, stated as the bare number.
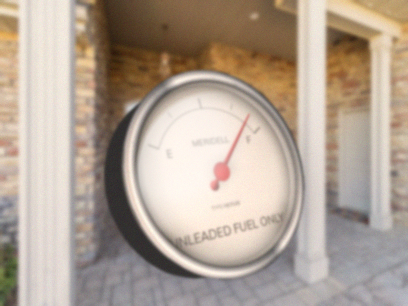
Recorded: 0.875
